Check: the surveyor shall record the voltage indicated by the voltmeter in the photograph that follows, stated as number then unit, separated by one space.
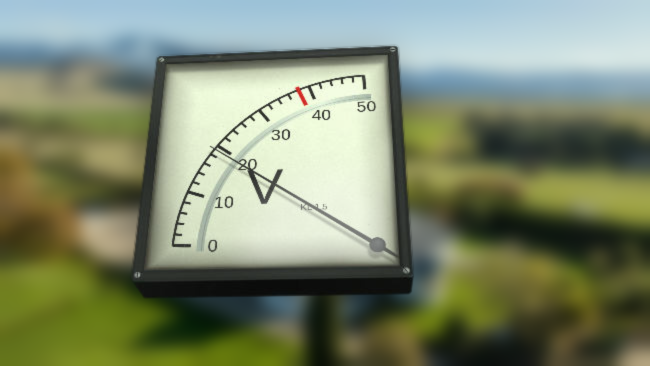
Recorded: 19 V
